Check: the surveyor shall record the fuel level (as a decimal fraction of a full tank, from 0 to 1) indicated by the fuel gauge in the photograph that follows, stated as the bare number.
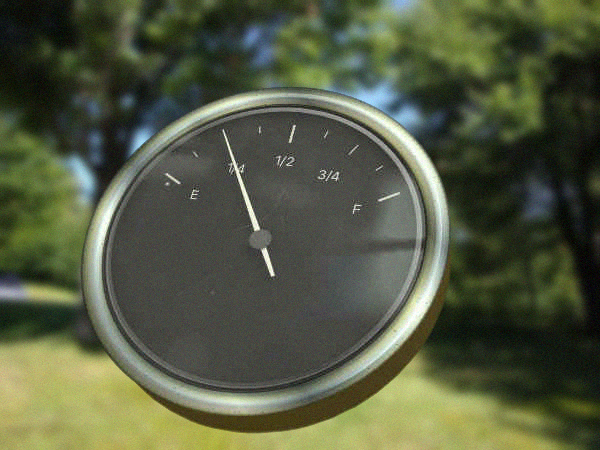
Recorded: 0.25
